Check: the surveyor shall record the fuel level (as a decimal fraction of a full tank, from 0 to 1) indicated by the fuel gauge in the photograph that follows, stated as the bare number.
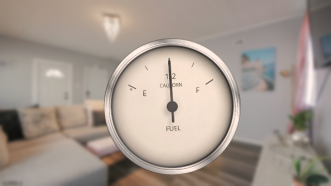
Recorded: 0.5
